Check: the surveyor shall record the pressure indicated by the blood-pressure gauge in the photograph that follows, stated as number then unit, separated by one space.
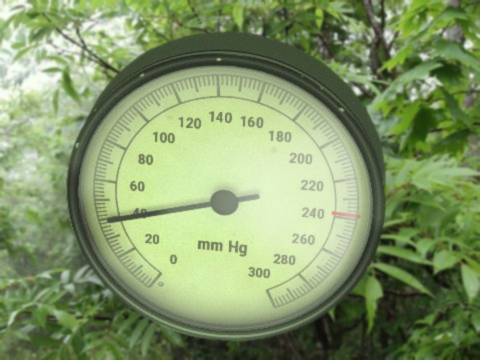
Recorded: 40 mmHg
